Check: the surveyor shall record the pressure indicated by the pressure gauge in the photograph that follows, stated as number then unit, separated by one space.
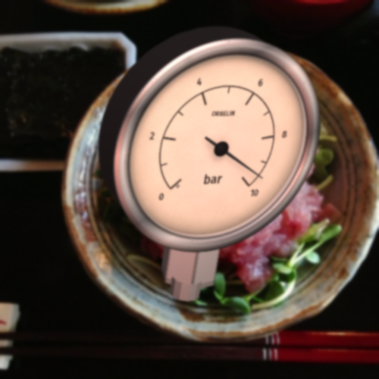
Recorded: 9.5 bar
